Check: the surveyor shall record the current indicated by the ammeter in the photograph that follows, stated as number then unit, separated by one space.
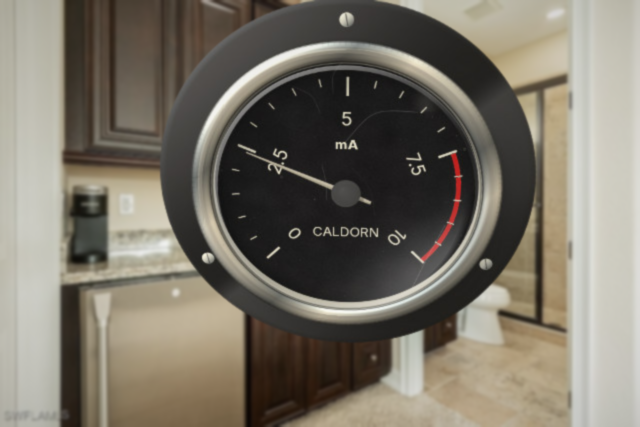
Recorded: 2.5 mA
